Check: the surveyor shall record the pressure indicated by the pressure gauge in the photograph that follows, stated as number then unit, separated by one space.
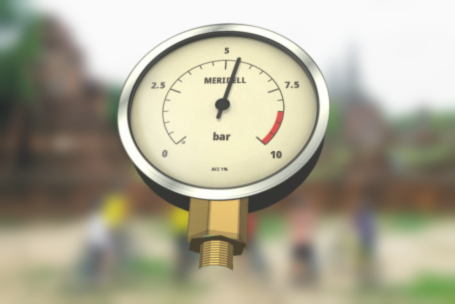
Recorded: 5.5 bar
